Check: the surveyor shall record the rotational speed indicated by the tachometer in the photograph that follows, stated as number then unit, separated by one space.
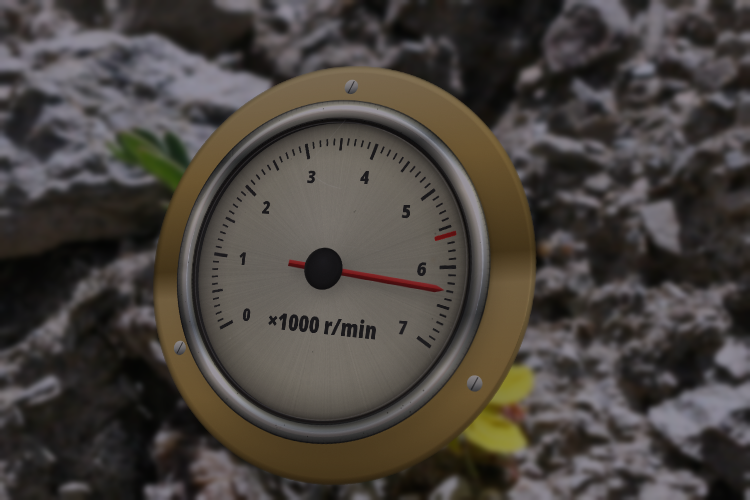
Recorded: 6300 rpm
